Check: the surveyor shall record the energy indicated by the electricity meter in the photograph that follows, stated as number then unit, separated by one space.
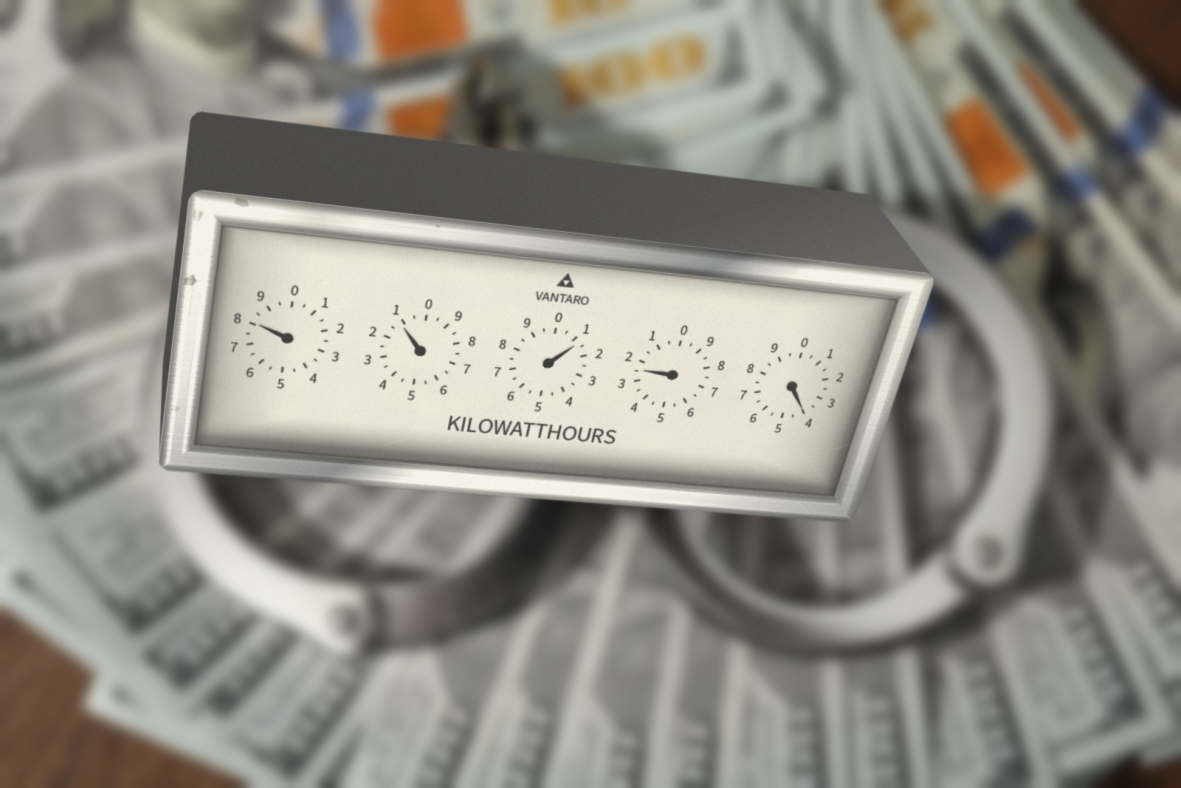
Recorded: 81124 kWh
